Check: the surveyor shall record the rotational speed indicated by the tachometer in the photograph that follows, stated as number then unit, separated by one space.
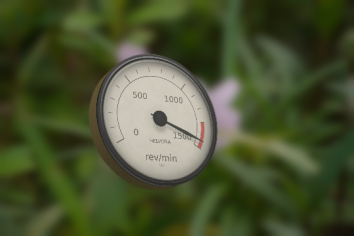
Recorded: 1450 rpm
